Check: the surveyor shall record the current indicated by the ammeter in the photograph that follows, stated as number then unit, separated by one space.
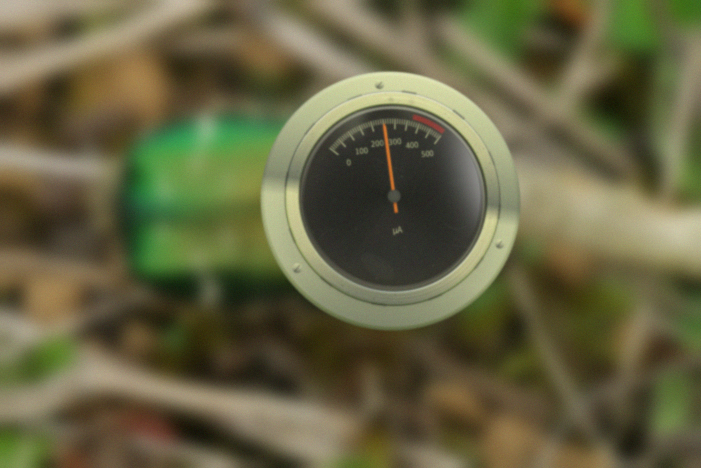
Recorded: 250 µA
